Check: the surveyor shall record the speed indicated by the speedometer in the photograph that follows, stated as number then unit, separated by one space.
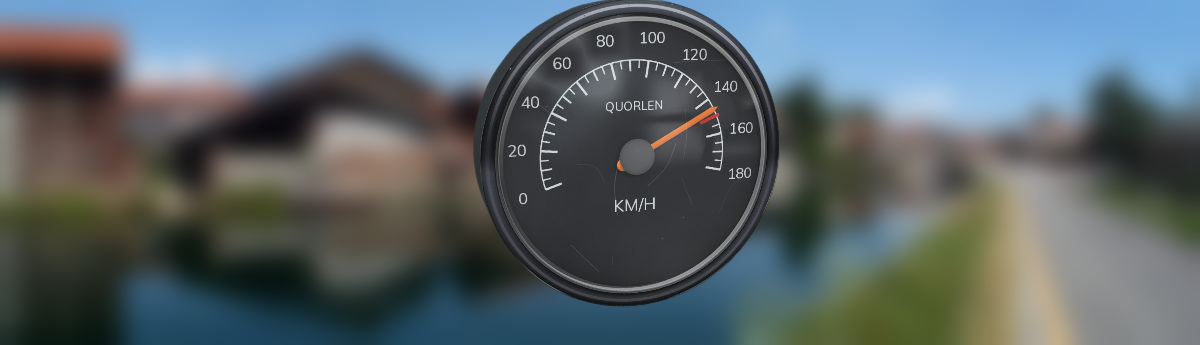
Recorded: 145 km/h
